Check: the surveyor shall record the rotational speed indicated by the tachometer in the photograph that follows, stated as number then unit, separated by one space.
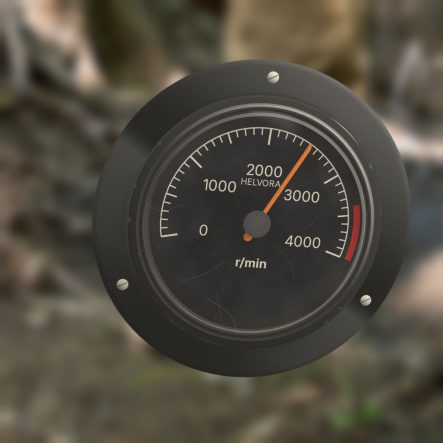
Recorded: 2500 rpm
